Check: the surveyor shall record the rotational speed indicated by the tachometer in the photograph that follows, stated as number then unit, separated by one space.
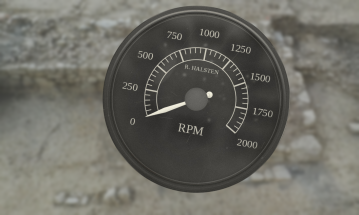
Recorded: 0 rpm
